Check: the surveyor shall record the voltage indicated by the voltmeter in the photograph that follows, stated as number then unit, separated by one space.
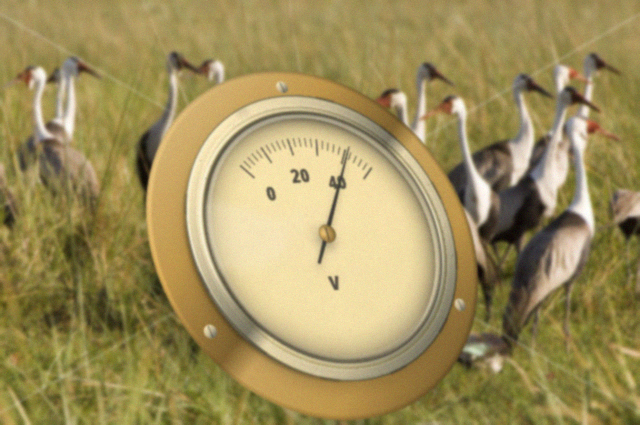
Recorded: 40 V
